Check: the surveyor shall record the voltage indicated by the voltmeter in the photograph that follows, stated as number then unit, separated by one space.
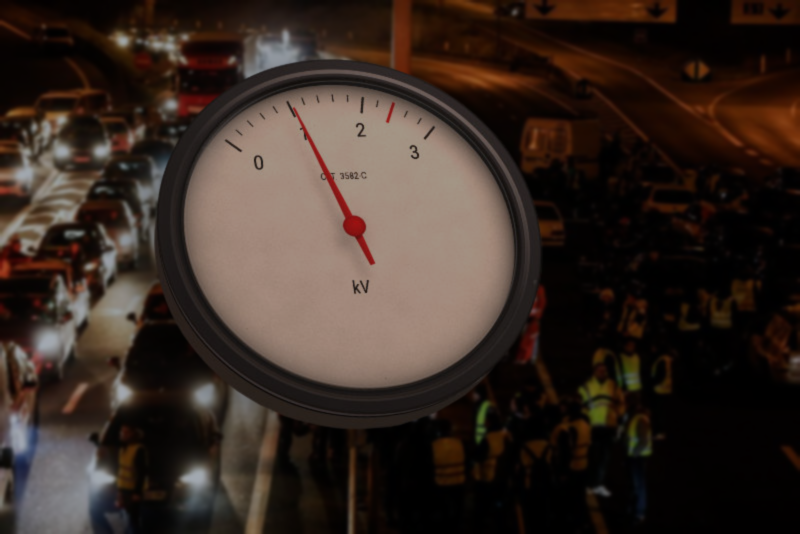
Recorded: 1 kV
